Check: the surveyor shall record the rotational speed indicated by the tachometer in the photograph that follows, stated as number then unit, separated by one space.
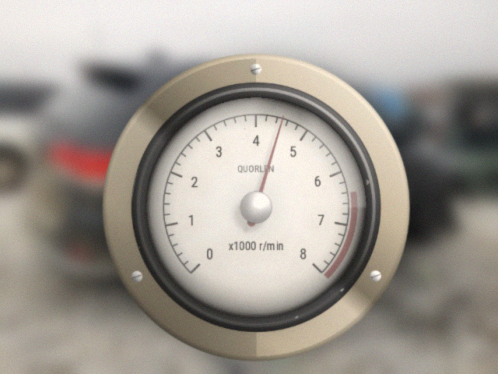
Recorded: 4500 rpm
